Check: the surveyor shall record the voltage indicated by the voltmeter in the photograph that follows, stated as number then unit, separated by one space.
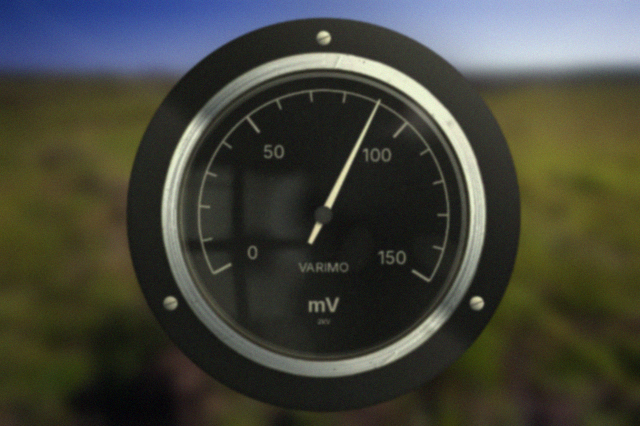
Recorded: 90 mV
